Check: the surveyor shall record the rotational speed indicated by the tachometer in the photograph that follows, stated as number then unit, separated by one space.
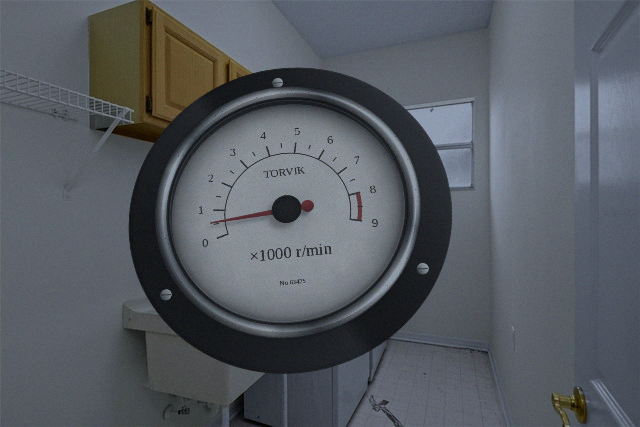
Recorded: 500 rpm
